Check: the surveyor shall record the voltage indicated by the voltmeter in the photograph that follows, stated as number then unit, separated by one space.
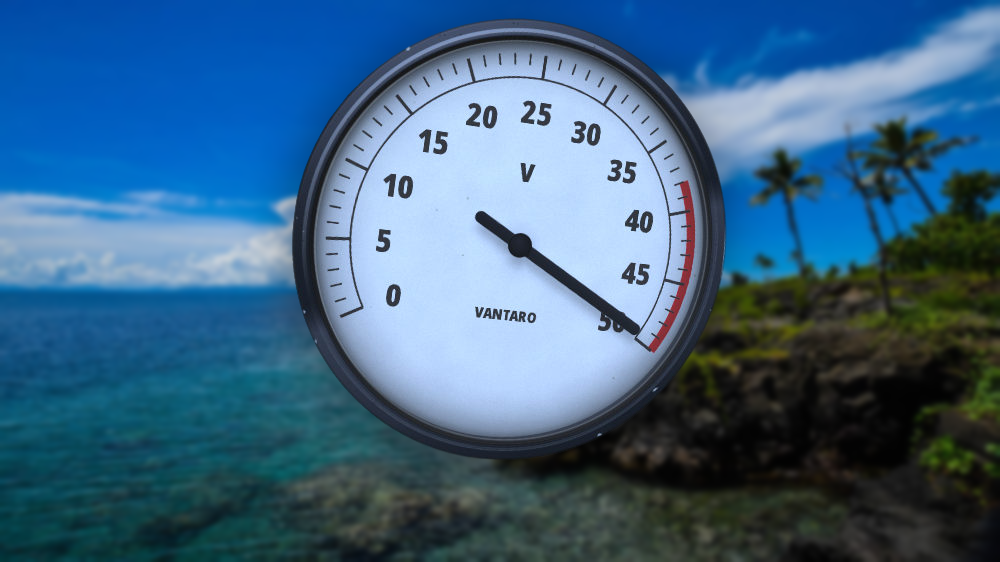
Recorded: 49.5 V
